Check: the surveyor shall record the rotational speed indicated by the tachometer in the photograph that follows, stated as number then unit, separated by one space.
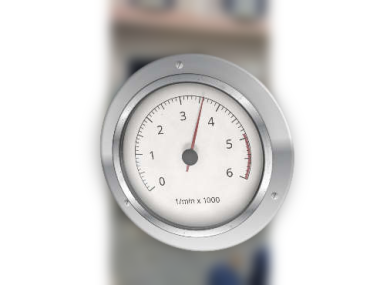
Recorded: 3600 rpm
